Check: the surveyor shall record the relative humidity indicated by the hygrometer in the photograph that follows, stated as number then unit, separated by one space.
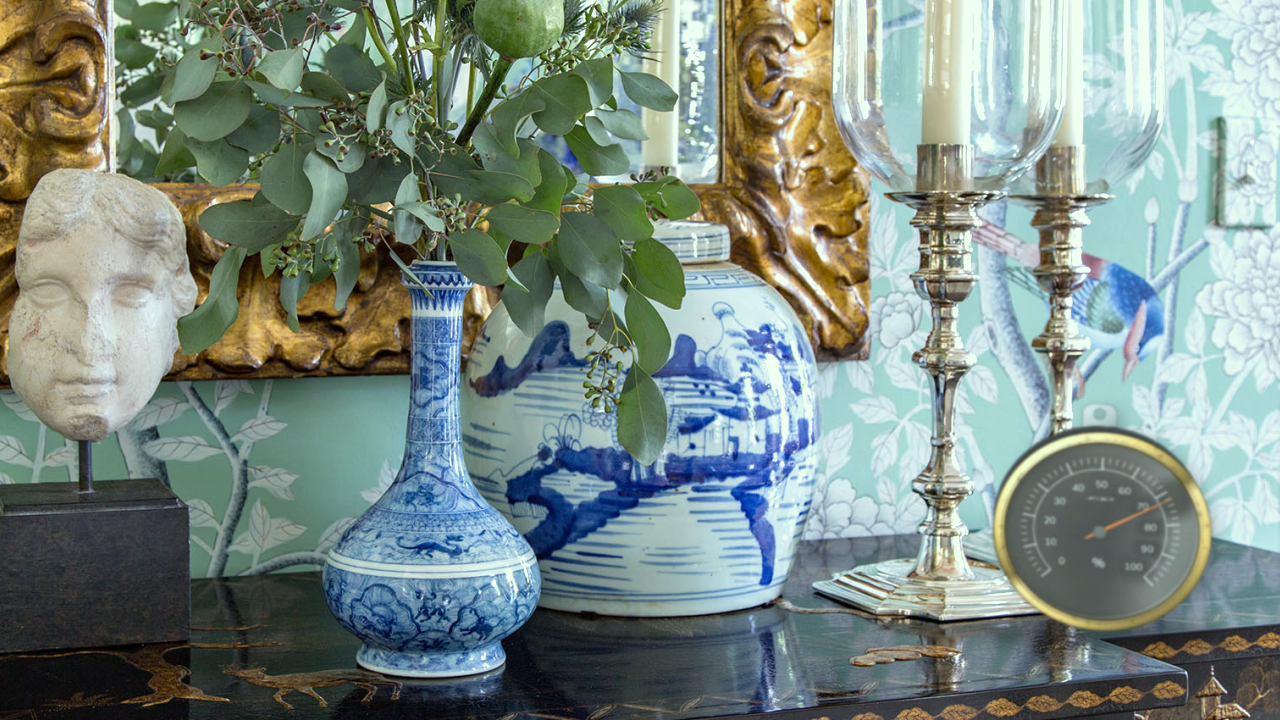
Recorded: 72 %
